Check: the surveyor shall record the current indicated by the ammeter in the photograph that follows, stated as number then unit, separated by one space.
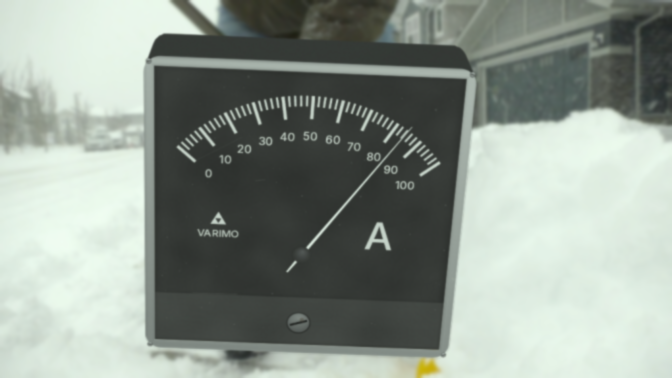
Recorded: 84 A
